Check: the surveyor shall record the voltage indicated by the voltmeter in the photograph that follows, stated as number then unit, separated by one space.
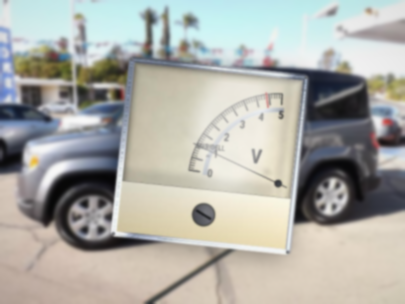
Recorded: 1 V
